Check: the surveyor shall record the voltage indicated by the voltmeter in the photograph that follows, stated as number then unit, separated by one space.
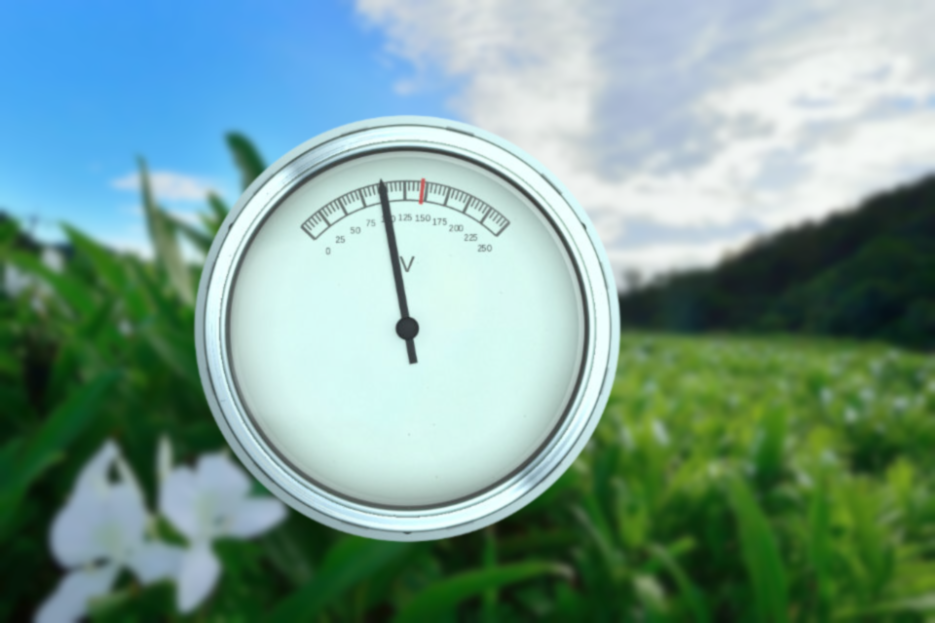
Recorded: 100 V
